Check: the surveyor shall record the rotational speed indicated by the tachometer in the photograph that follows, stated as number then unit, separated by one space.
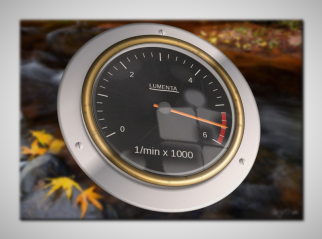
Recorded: 5600 rpm
